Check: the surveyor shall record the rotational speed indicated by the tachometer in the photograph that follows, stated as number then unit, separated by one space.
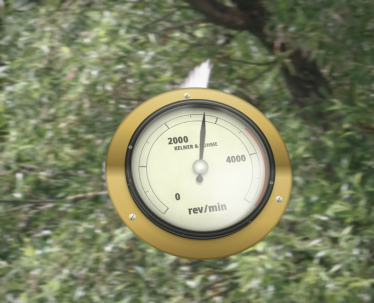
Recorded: 2750 rpm
